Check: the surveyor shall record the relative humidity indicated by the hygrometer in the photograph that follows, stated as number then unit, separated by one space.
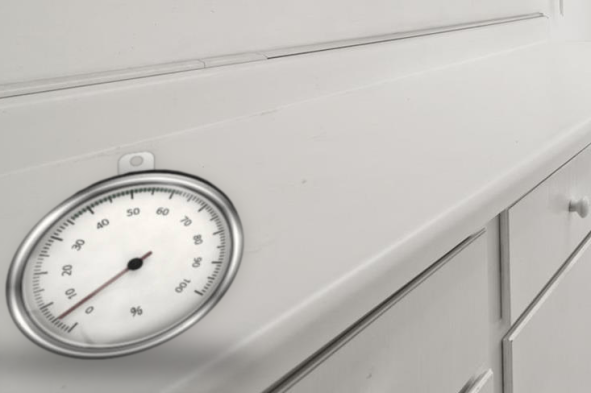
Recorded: 5 %
